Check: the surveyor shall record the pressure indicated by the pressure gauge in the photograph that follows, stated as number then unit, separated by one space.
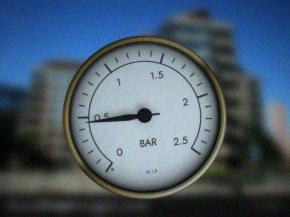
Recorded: 0.45 bar
